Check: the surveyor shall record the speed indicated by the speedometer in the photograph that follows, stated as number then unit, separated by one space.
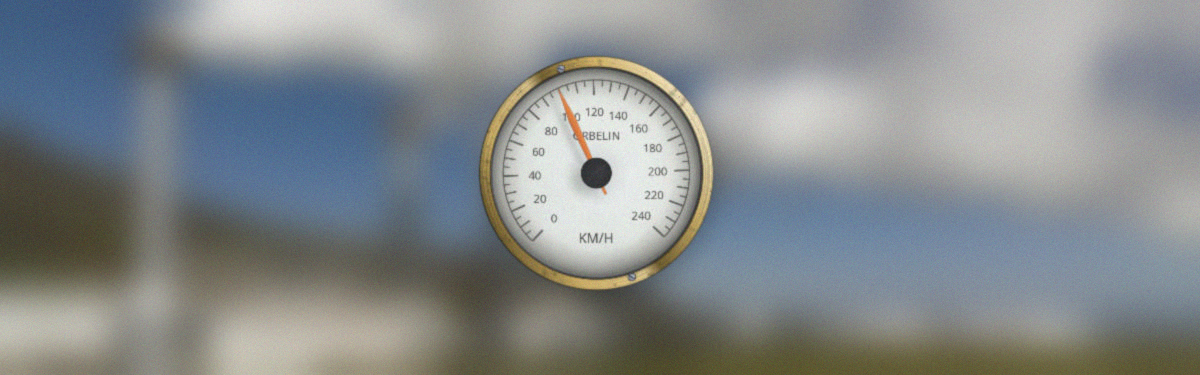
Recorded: 100 km/h
